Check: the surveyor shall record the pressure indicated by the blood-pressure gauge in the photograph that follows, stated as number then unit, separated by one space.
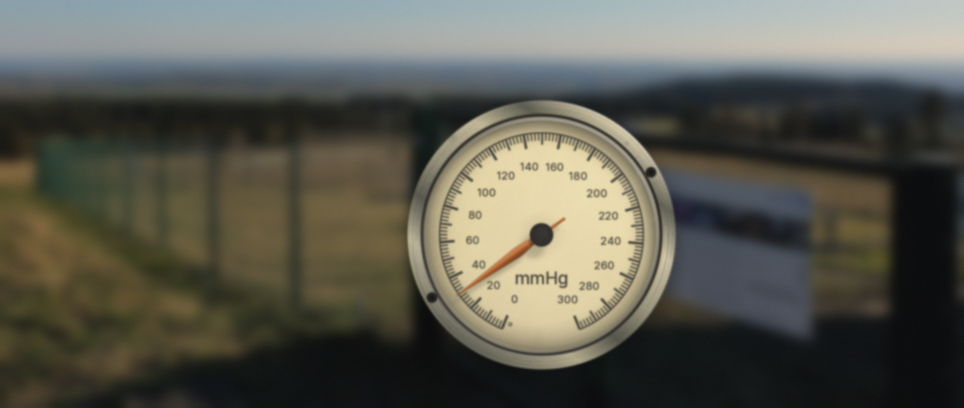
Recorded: 30 mmHg
